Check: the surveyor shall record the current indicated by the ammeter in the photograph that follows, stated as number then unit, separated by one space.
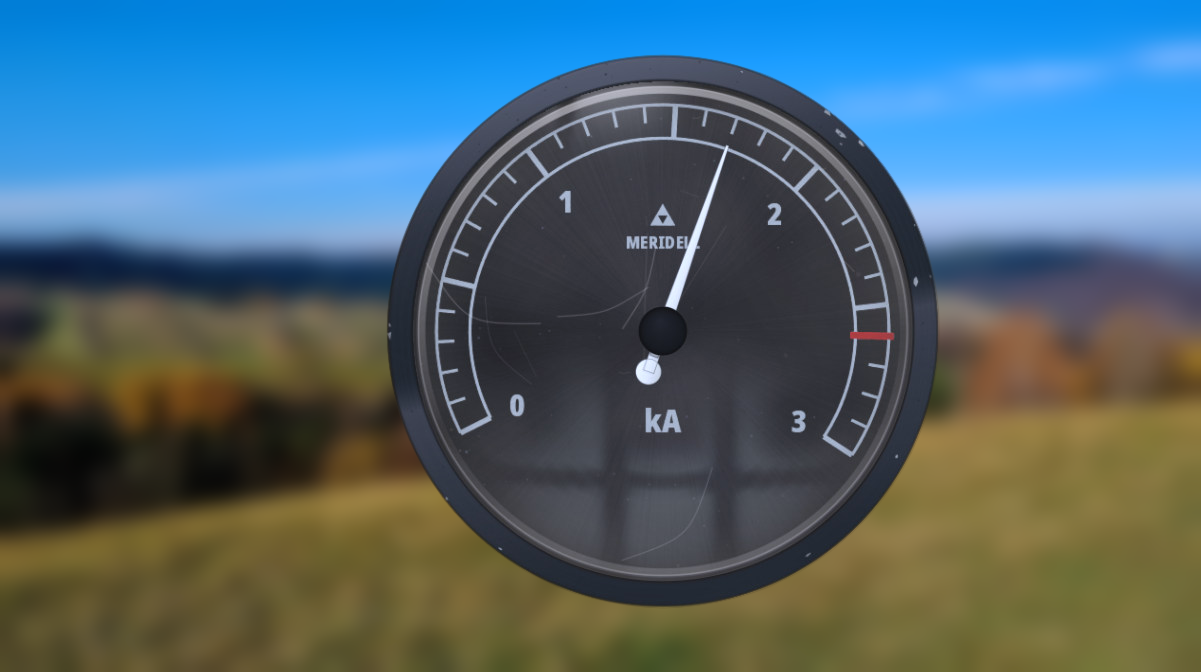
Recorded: 1.7 kA
